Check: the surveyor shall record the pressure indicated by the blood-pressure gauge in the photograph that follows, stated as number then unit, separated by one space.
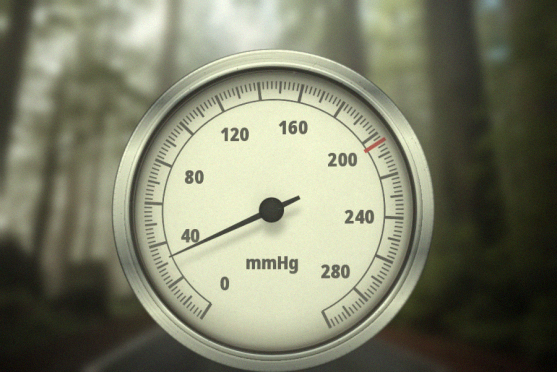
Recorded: 32 mmHg
